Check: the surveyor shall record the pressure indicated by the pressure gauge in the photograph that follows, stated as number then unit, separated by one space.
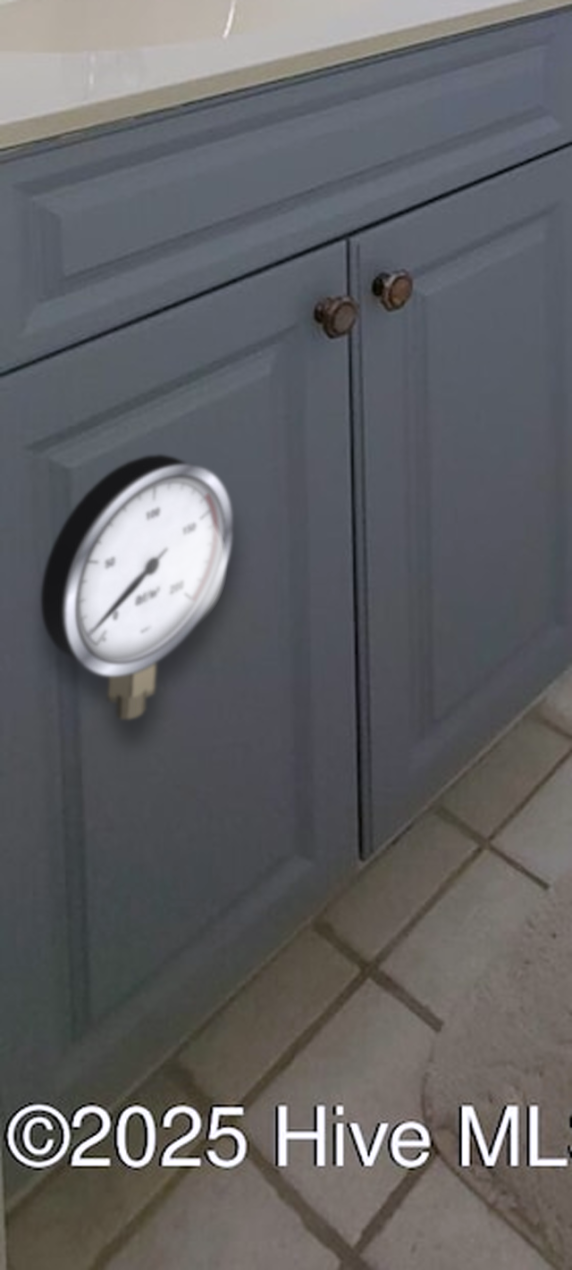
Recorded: 10 psi
